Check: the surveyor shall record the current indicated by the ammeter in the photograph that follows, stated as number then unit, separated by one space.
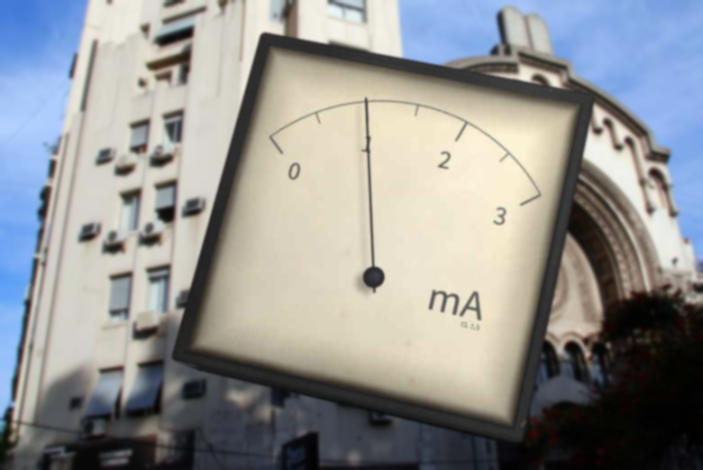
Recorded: 1 mA
